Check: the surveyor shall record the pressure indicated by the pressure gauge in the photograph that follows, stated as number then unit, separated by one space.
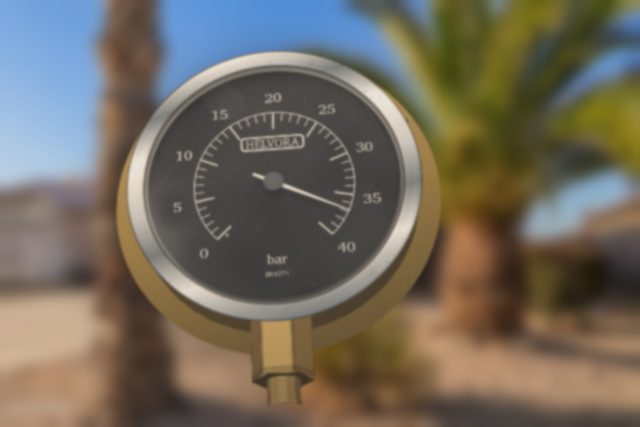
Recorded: 37 bar
